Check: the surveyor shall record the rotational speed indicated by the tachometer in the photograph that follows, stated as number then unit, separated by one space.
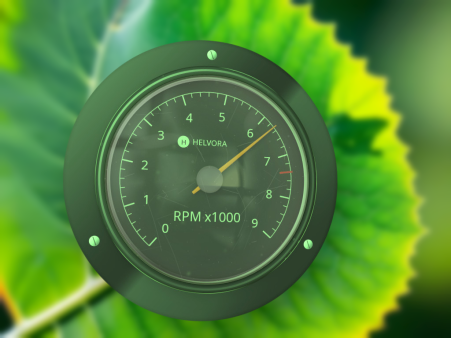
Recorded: 6300 rpm
